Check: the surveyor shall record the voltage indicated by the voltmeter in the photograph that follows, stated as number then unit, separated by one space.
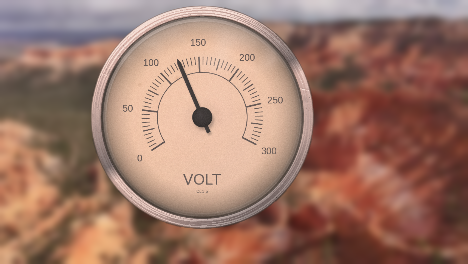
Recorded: 125 V
